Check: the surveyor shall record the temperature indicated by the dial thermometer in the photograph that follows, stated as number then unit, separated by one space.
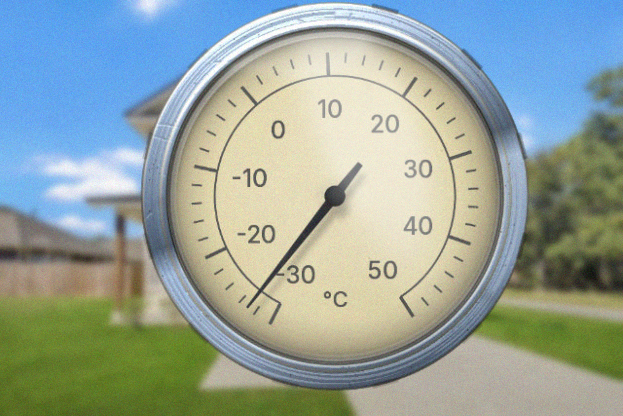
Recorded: -27 °C
